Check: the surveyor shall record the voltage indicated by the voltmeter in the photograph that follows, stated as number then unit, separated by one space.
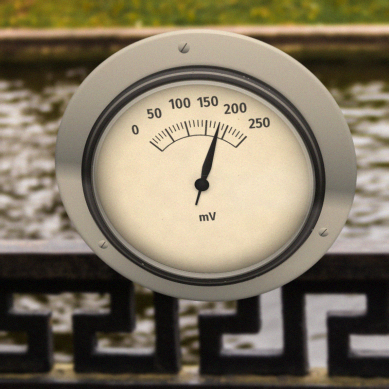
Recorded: 180 mV
